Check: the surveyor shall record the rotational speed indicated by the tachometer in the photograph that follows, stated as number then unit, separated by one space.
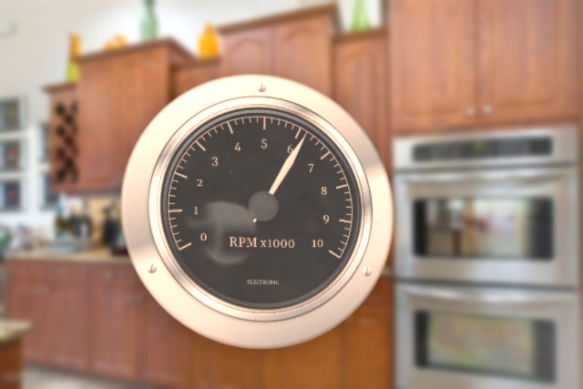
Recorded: 6200 rpm
